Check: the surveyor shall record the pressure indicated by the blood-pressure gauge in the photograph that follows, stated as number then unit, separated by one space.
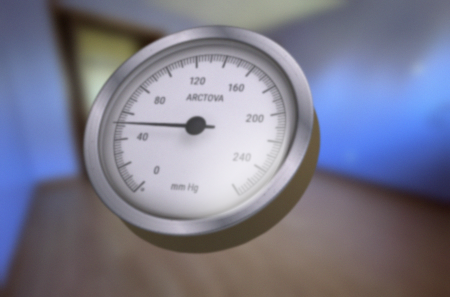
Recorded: 50 mmHg
